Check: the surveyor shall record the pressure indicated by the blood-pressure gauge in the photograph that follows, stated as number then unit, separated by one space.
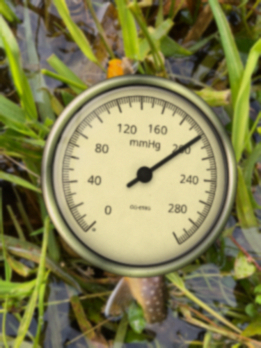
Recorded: 200 mmHg
